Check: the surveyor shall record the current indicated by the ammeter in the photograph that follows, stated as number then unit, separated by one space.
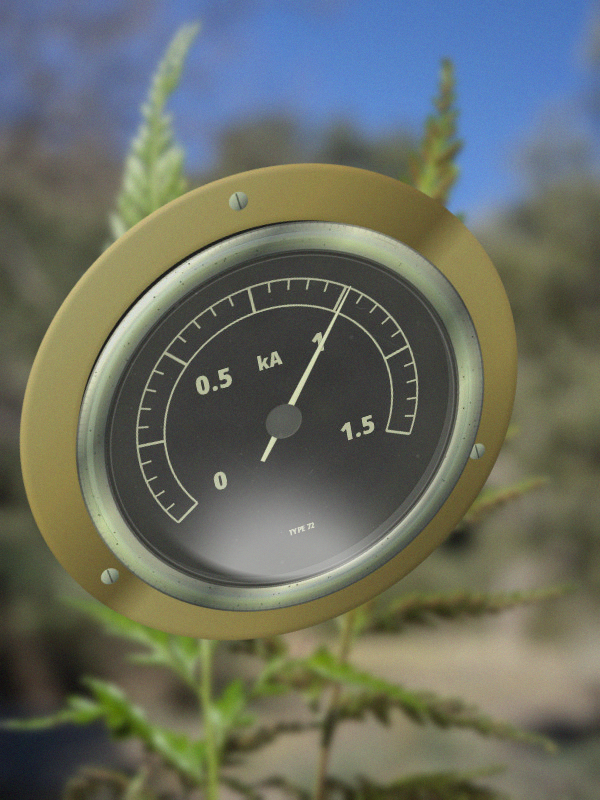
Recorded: 1 kA
